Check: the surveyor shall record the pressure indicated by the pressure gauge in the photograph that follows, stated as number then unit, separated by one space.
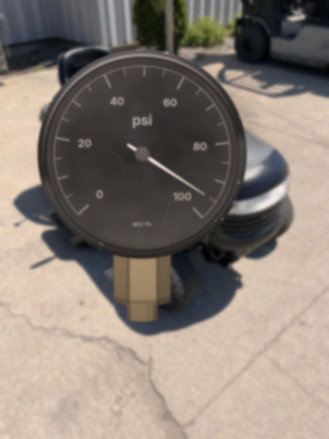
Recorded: 95 psi
